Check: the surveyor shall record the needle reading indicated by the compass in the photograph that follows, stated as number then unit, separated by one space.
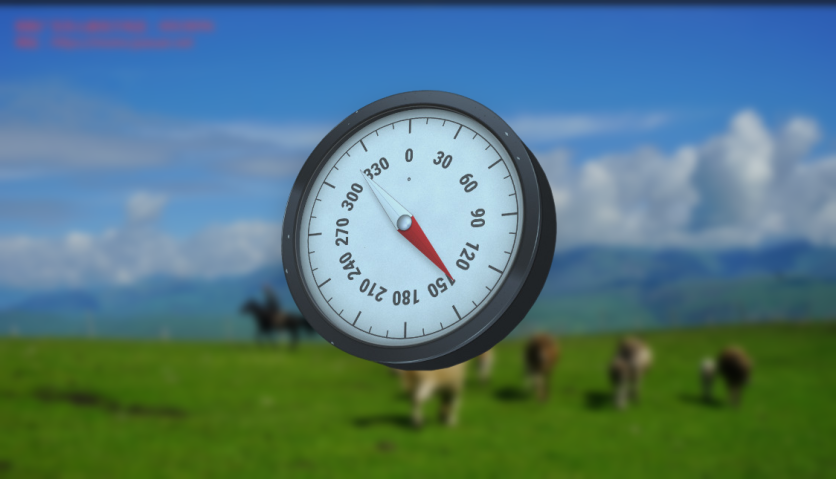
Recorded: 140 °
